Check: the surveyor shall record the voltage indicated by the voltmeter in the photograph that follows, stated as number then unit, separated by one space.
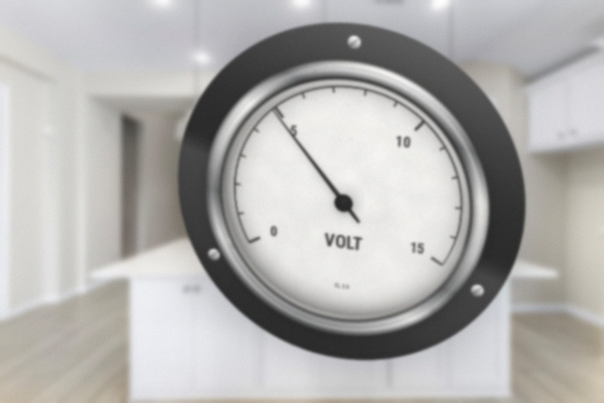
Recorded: 5 V
